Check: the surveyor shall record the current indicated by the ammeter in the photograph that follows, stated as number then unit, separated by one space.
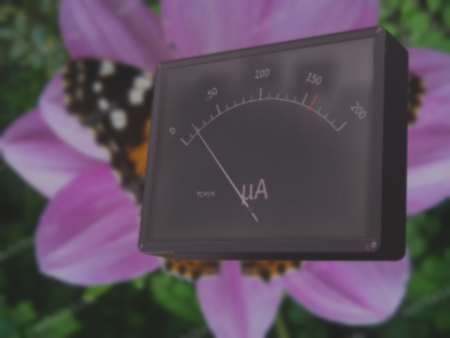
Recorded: 20 µA
